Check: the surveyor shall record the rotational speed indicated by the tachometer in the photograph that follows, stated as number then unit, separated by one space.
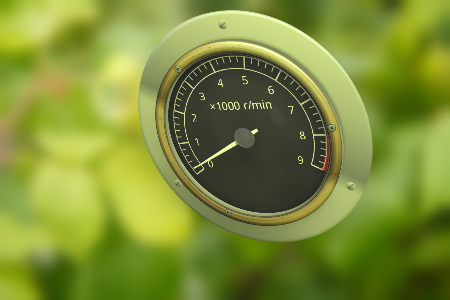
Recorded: 200 rpm
